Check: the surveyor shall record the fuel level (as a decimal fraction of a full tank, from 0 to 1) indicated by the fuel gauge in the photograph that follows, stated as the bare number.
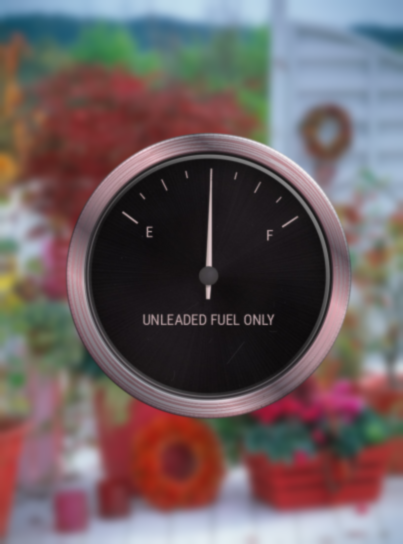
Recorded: 0.5
